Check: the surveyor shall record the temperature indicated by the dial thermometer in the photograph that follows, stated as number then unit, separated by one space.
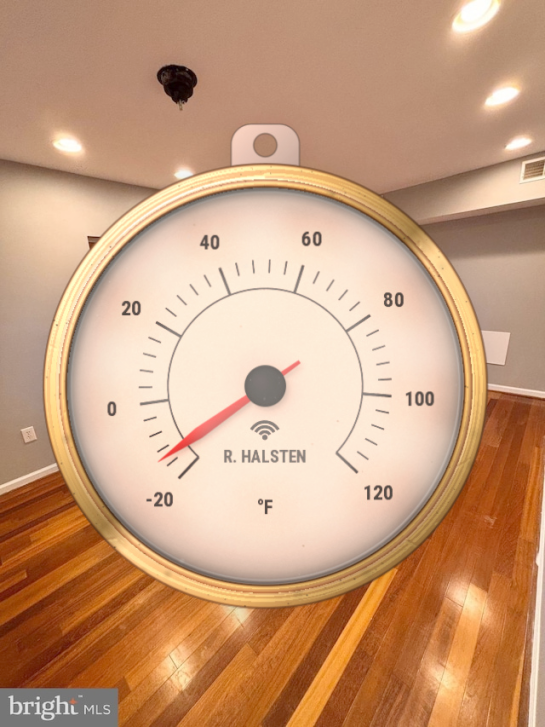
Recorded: -14 °F
